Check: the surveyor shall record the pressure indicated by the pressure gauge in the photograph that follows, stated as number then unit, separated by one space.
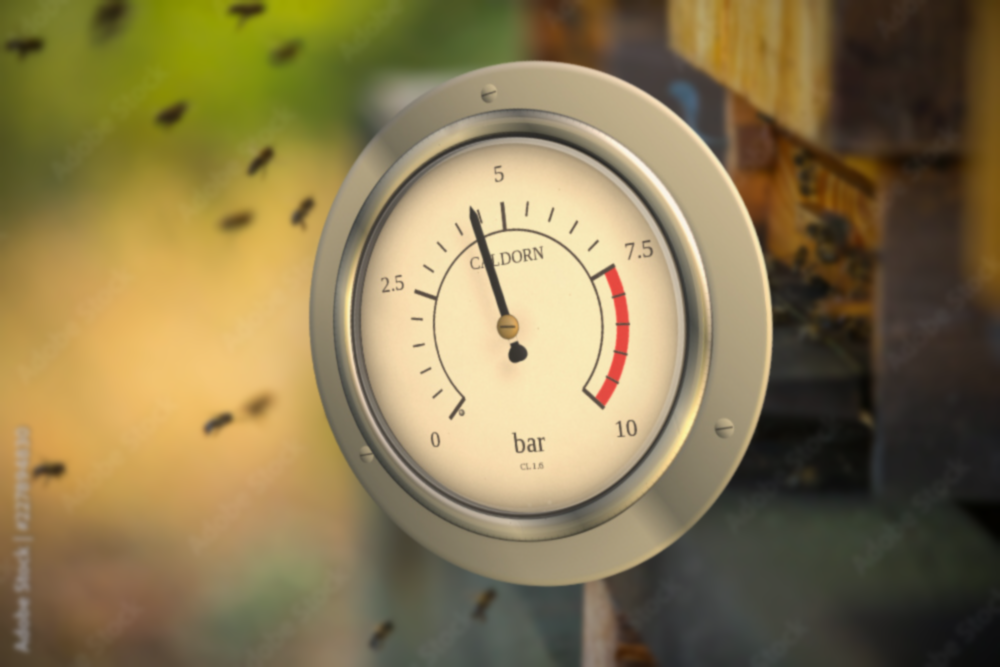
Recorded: 4.5 bar
